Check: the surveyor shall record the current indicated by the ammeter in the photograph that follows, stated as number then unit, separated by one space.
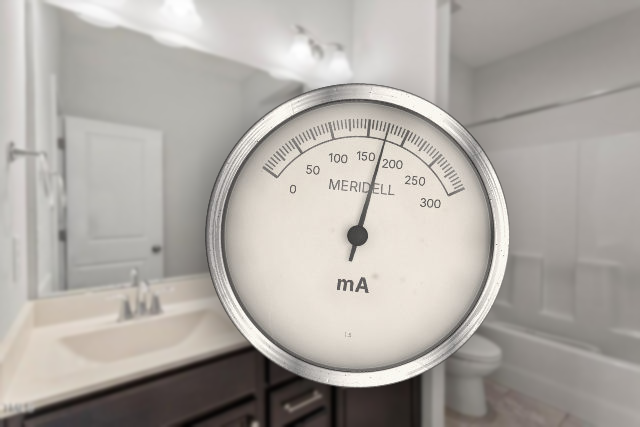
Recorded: 175 mA
